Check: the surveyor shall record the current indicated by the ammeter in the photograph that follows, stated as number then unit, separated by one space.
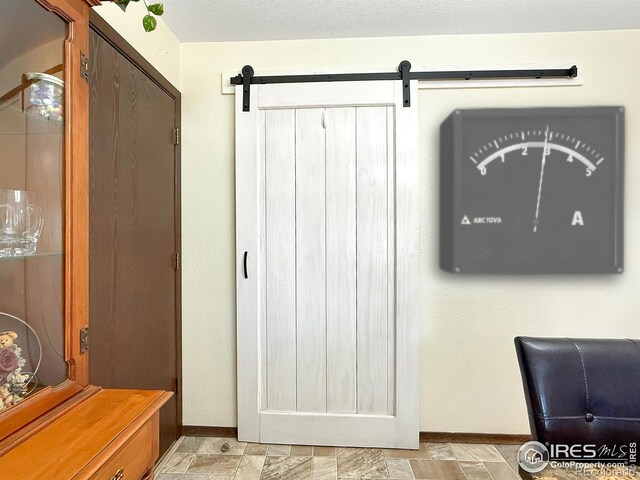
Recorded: 2.8 A
